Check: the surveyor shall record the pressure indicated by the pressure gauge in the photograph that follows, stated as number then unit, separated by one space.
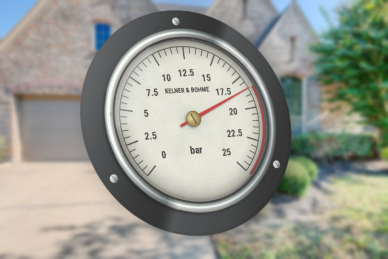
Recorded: 18.5 bar
